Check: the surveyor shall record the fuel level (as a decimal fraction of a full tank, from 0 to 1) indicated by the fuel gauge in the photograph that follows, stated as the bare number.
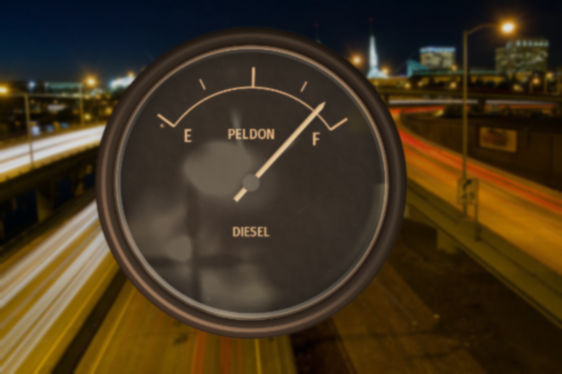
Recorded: 0.875
